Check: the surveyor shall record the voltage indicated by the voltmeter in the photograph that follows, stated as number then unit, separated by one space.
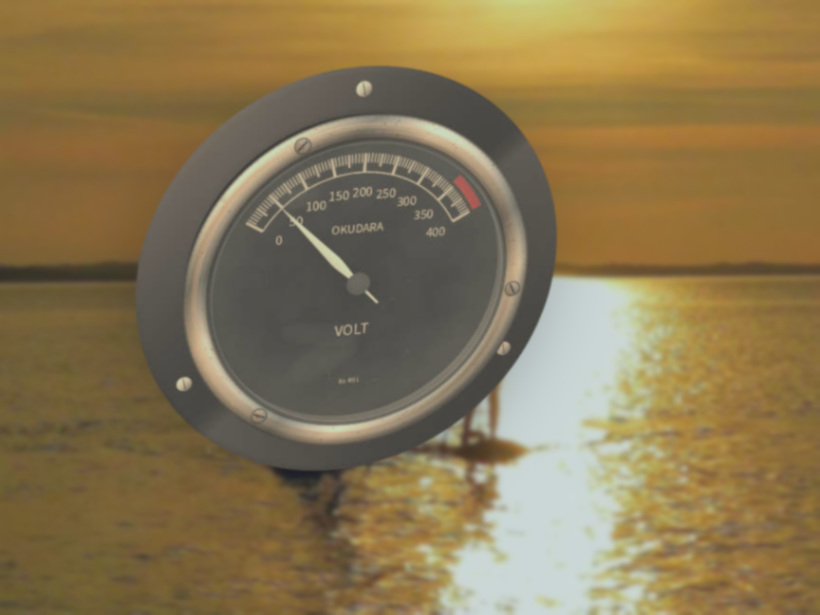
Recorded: 50 V
